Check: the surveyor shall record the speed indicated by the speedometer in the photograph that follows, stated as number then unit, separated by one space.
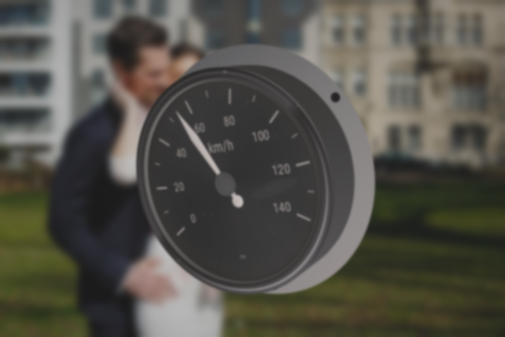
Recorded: 55 km/h
